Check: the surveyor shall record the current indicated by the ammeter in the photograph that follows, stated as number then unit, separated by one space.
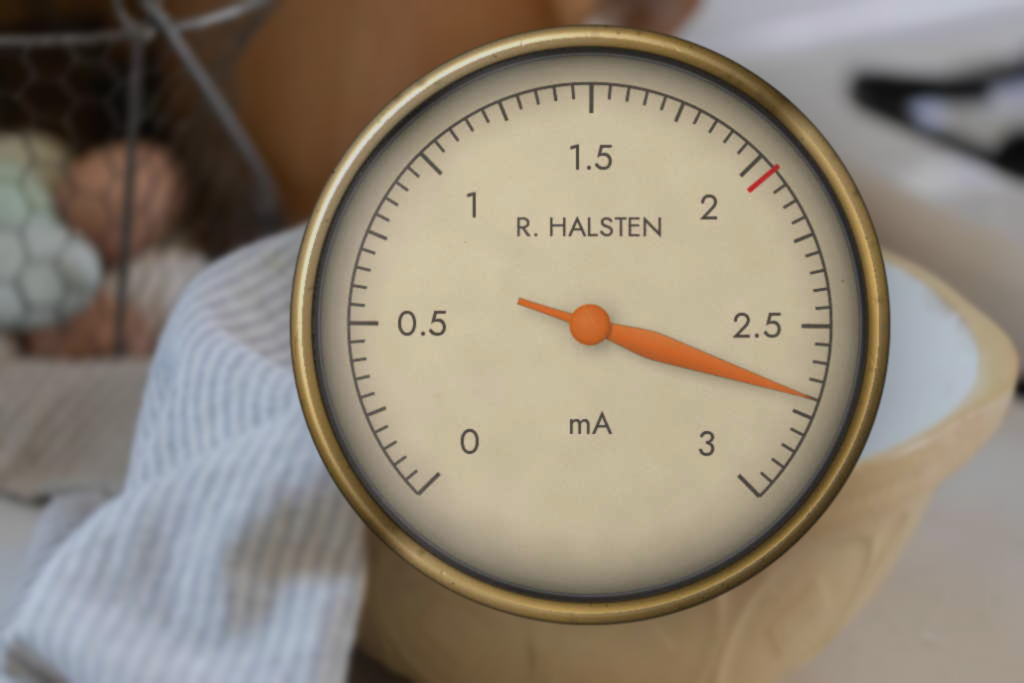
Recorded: 2.7 mA
